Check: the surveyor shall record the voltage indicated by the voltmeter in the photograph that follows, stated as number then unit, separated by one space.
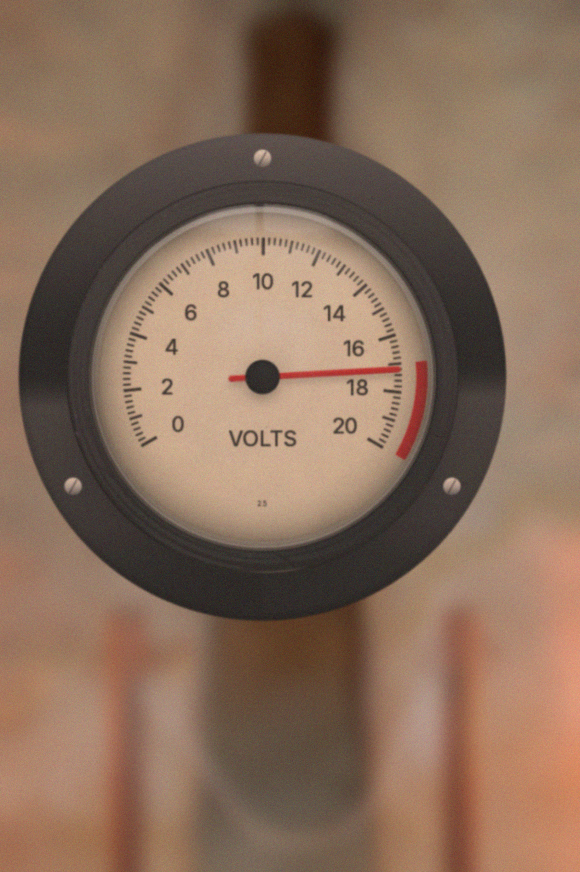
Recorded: 17.2 V
